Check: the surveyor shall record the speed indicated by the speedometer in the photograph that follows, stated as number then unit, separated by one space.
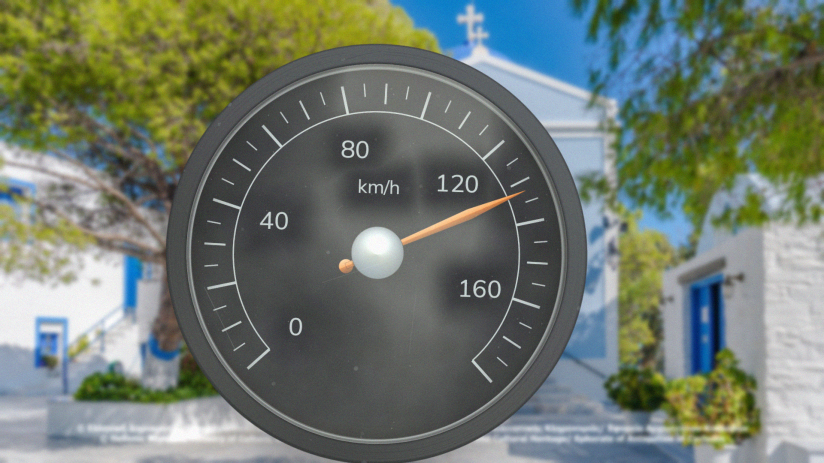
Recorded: 132.5 km/h
